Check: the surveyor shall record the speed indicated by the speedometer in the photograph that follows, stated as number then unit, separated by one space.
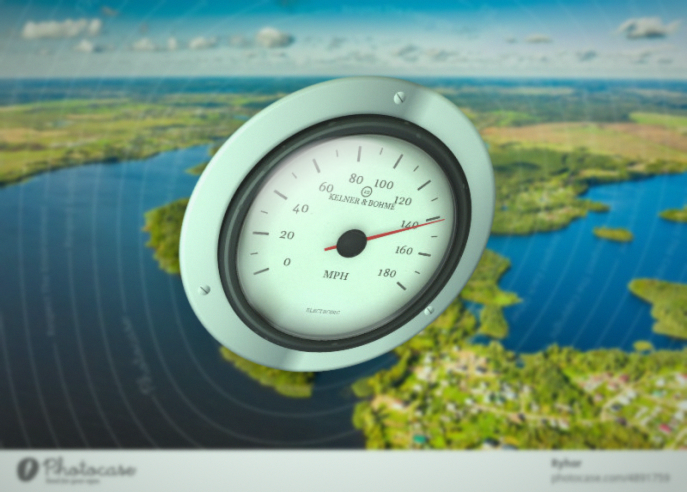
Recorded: 140 mph
